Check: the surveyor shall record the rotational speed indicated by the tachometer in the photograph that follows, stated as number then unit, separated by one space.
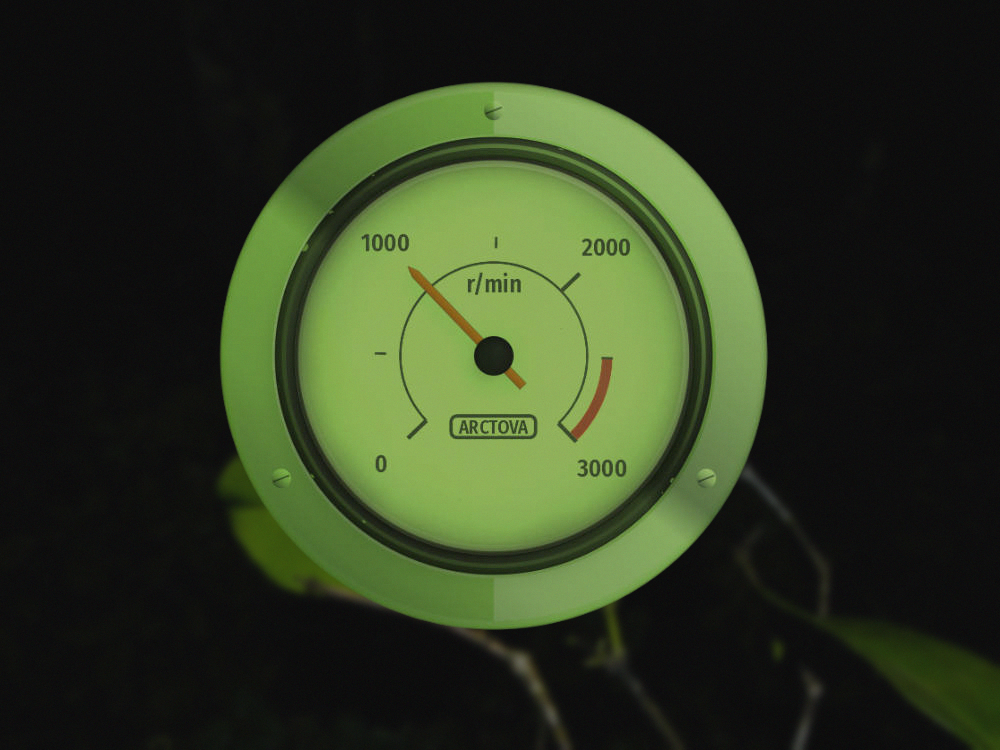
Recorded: 1000 rpm
